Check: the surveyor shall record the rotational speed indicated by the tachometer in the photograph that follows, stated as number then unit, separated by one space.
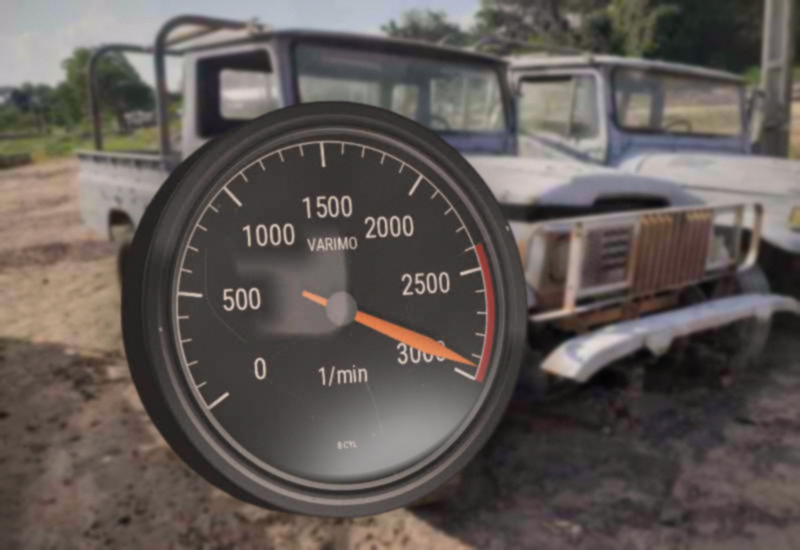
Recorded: 2950 rpm
